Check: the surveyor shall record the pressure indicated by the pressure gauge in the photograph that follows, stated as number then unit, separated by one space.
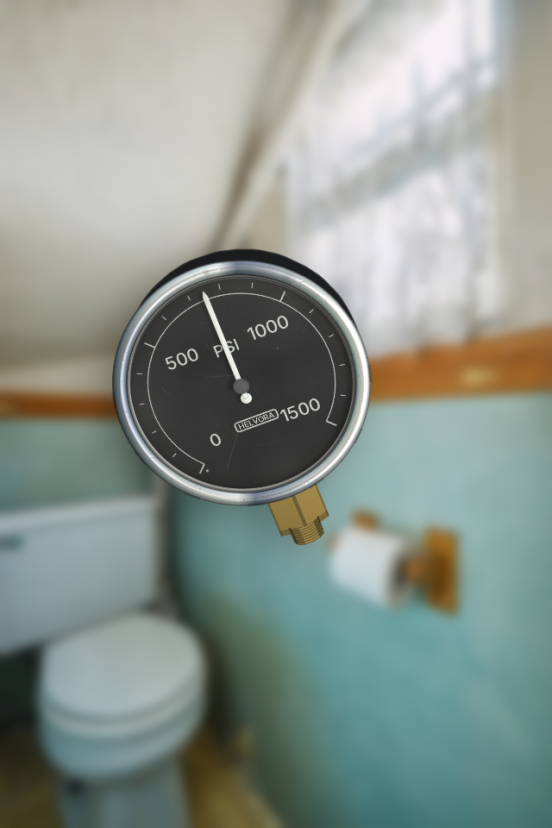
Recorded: 750 psi
